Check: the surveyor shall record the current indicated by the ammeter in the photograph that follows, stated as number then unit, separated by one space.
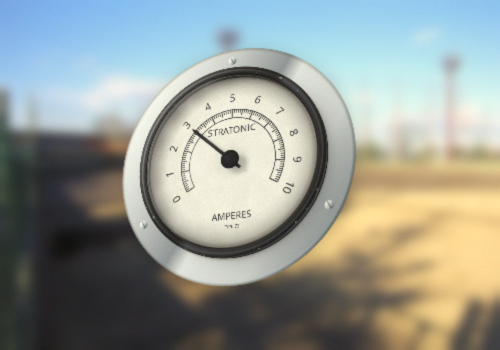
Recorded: 3 A
